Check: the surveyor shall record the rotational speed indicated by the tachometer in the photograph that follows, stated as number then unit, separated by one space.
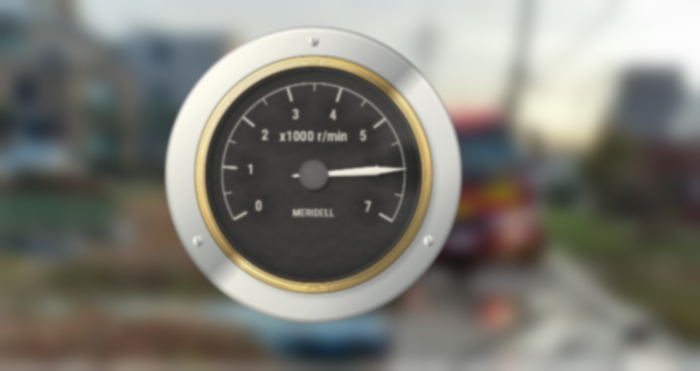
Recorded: 6000 rpm
